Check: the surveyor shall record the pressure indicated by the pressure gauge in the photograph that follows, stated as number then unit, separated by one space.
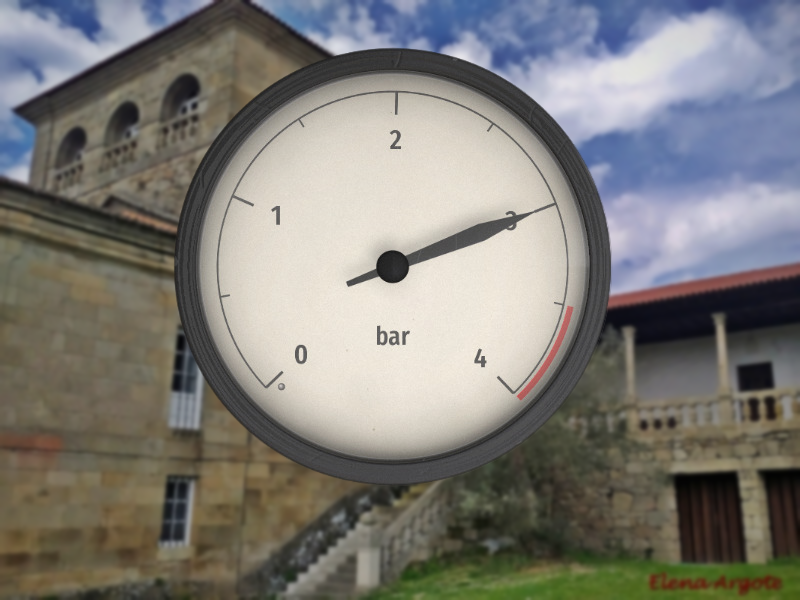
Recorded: 3 bar
